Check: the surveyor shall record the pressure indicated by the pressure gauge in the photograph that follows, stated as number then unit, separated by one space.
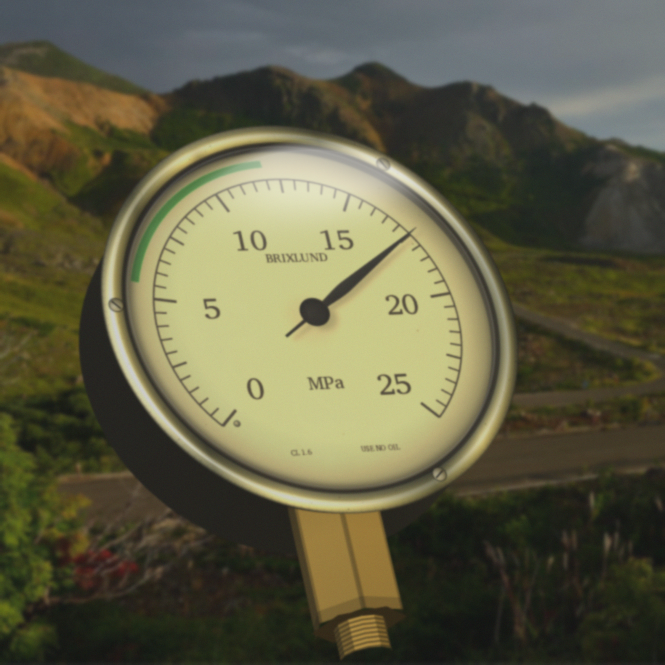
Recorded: 17.5 MPa
